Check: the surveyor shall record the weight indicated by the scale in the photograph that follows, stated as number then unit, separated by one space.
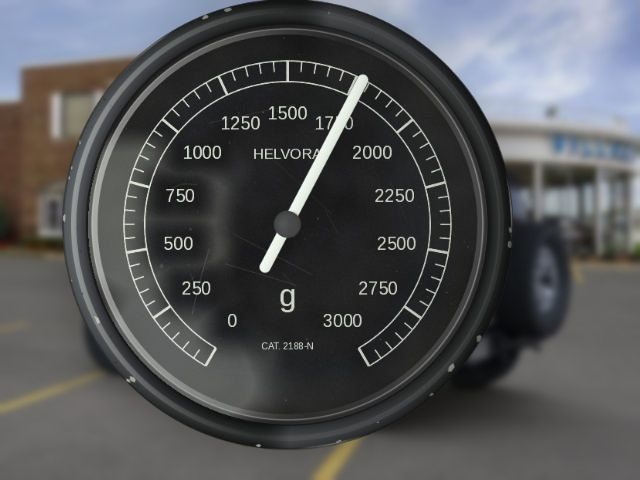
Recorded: 1775 g
